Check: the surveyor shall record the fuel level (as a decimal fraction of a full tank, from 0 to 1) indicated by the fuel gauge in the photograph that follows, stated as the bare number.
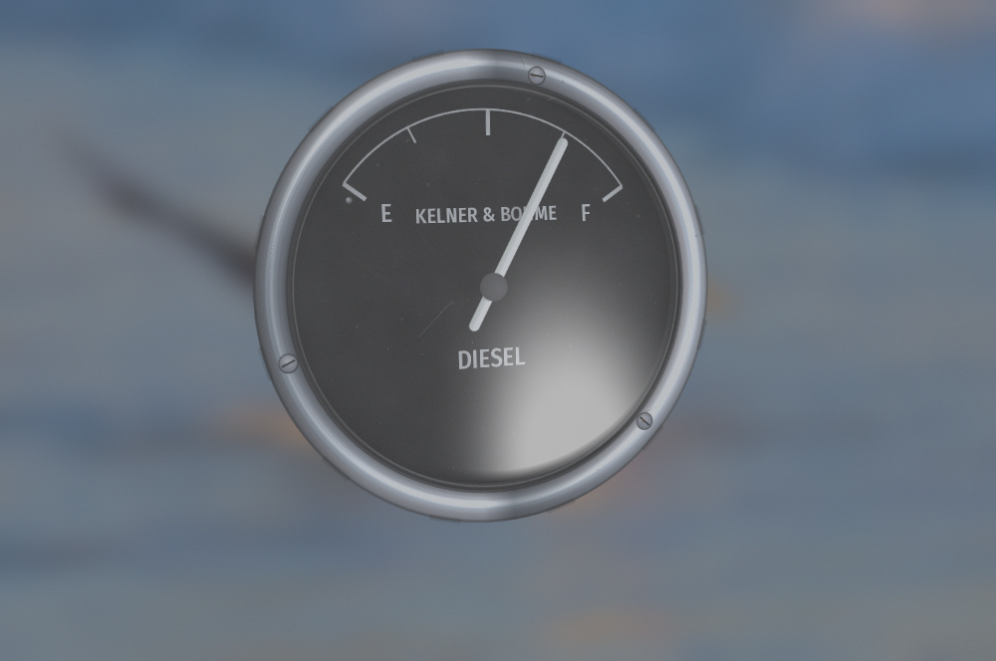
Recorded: 0.75
